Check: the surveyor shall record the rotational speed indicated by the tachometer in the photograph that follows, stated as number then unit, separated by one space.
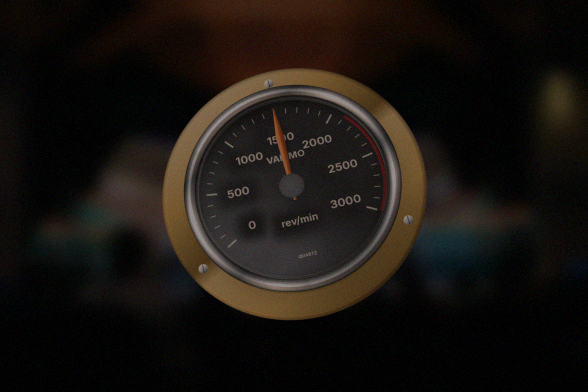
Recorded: 1500 rpm
